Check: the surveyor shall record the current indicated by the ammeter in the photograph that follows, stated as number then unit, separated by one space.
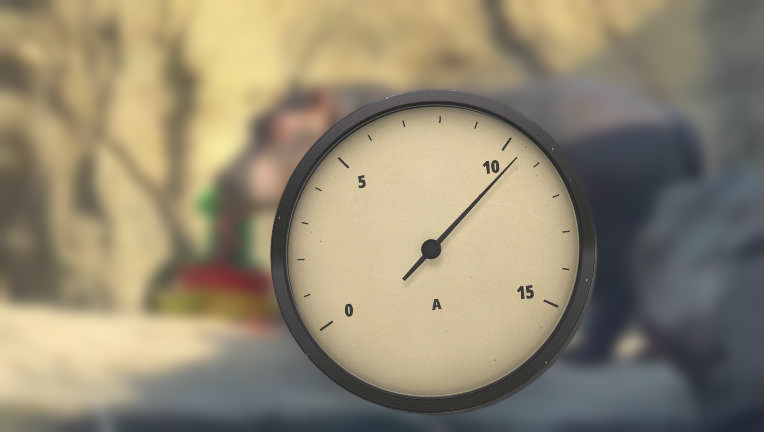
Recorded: 10.5 A
